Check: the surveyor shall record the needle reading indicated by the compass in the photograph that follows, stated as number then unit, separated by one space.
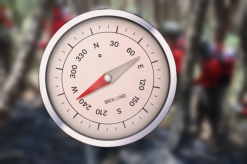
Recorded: 255 °
